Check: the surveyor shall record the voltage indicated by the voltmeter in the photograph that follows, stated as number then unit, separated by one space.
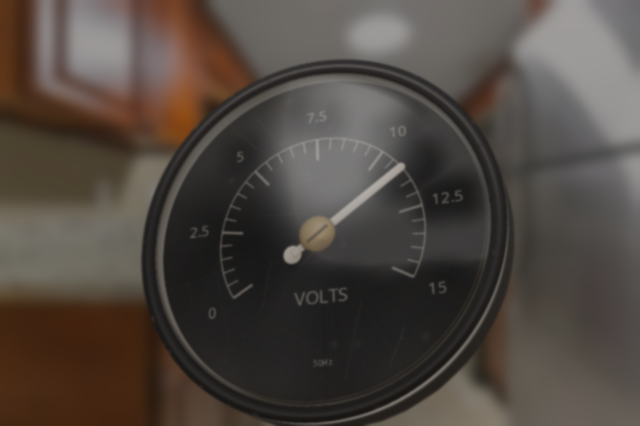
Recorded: 11 V
